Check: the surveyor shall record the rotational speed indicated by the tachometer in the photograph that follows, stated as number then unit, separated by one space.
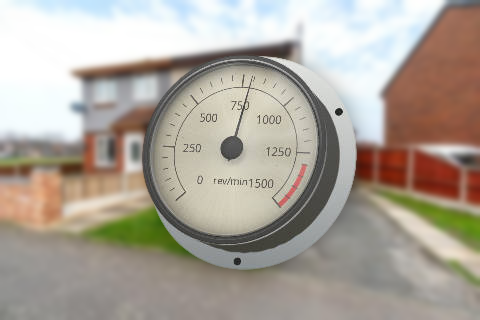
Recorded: 800 rpm
